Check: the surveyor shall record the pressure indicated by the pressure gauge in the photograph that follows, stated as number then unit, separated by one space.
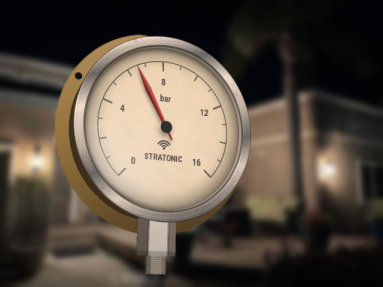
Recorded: 6.5 bar
